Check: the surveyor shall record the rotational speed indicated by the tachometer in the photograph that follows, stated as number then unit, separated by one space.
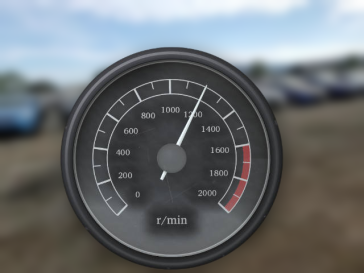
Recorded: 1200 rpm
